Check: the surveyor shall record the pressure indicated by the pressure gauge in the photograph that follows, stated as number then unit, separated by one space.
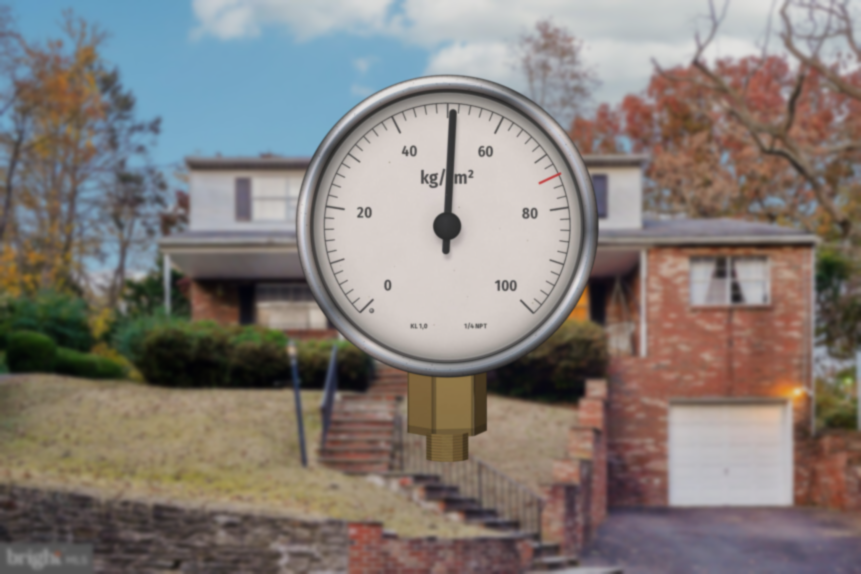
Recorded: 51 kg/cm²
